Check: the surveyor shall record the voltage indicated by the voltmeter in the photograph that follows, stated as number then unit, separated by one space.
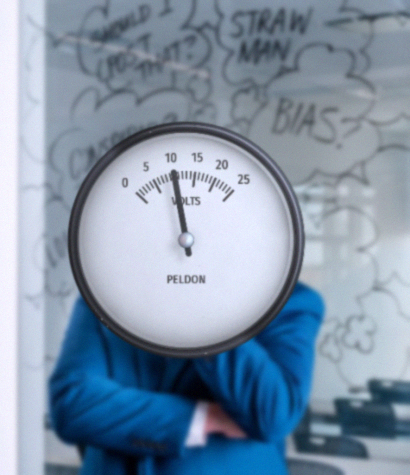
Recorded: 10 V
